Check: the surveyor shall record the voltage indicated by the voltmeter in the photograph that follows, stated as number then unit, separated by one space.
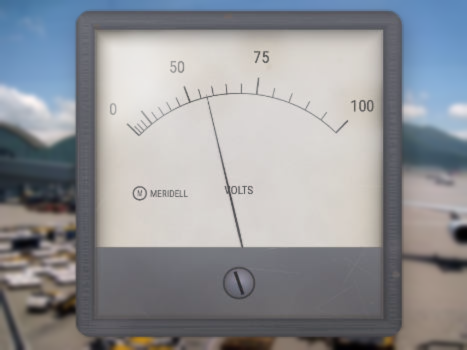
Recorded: 57.5 V
